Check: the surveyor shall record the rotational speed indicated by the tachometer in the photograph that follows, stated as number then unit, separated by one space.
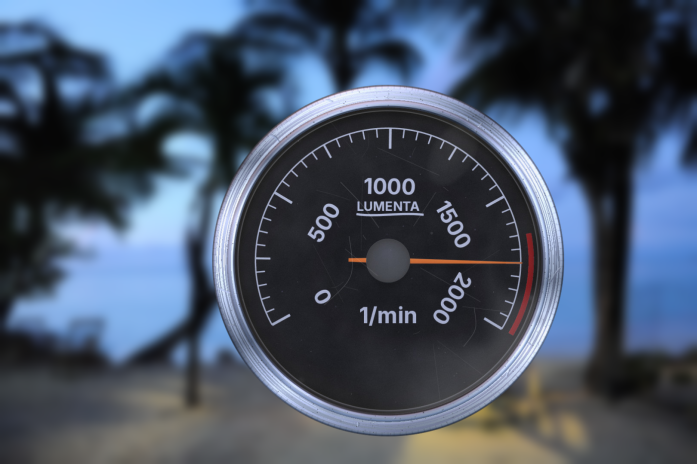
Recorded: 1750 rpm
